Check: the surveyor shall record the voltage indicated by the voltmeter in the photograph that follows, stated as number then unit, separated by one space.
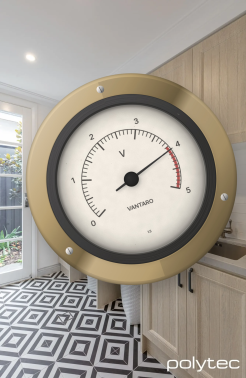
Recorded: 4 V
